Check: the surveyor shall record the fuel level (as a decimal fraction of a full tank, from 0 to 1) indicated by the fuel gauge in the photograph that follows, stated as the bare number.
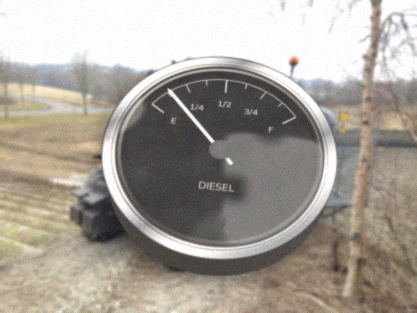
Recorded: 0.125
